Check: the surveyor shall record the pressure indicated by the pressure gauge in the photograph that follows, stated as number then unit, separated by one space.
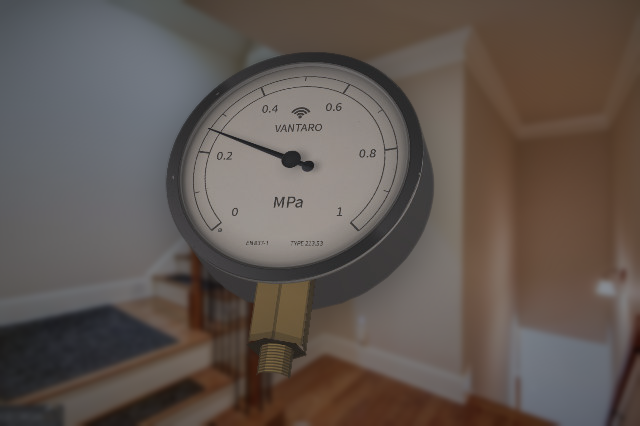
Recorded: 0.25 MPa
